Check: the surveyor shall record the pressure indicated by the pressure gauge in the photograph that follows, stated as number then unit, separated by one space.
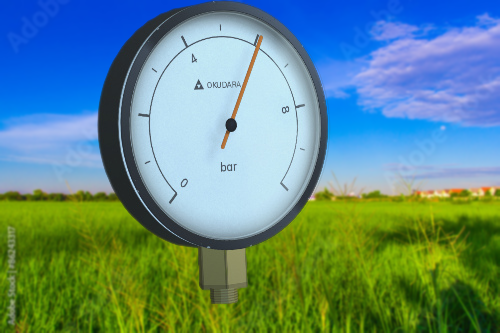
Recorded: 6 bar
